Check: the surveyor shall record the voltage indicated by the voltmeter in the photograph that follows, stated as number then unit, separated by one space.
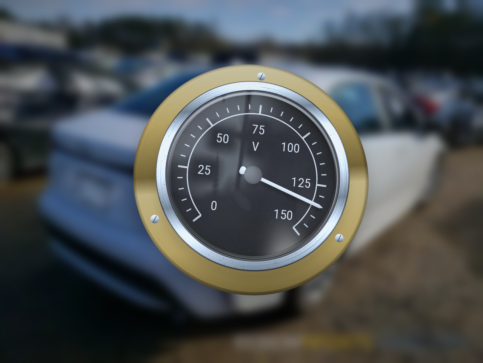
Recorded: 135 V
